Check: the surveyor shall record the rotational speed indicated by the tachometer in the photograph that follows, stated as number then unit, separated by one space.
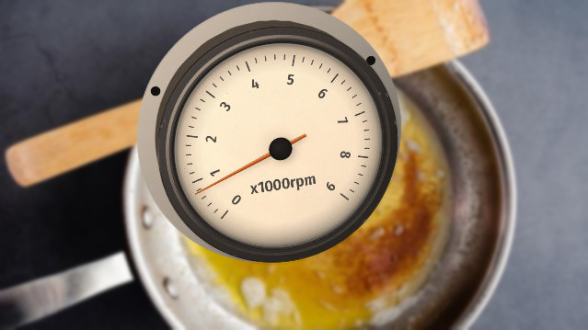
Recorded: 800 rpm
